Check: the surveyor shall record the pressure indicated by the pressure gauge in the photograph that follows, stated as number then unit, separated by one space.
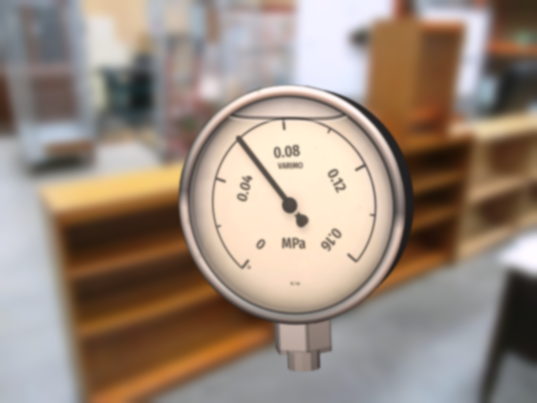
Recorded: 0.06 MPa
